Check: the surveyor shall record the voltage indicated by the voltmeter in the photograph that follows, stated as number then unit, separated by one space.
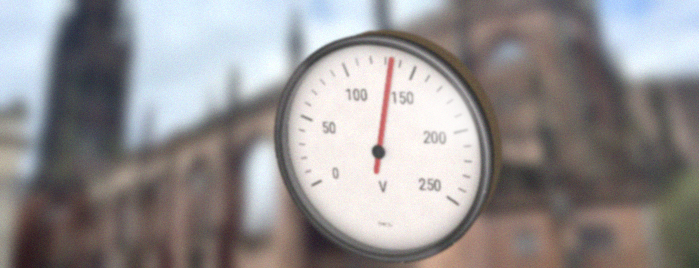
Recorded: 135 V
